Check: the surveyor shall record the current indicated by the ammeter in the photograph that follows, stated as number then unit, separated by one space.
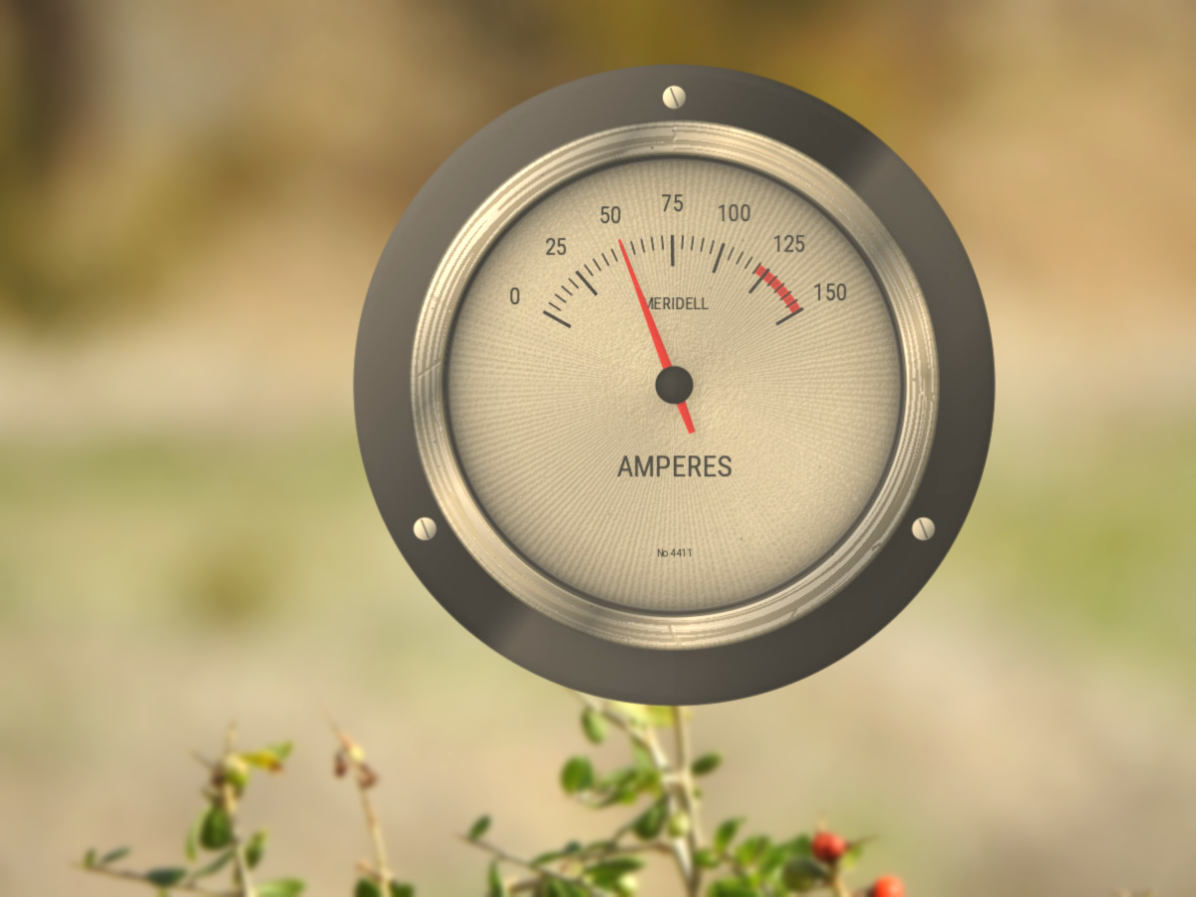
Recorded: 50 A
